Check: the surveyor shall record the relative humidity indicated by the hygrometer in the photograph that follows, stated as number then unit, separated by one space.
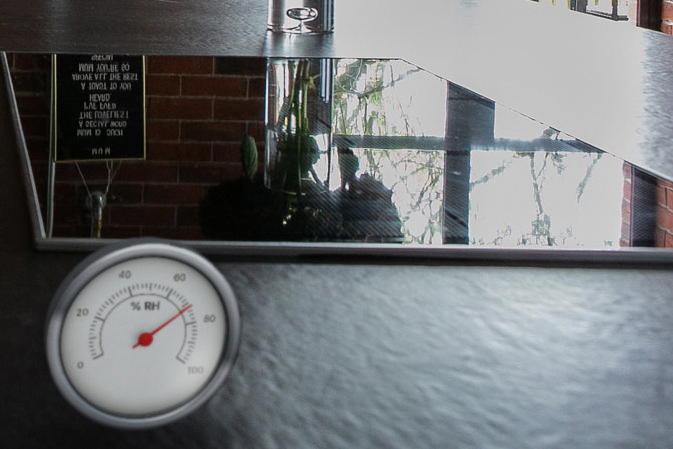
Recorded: 70 %
